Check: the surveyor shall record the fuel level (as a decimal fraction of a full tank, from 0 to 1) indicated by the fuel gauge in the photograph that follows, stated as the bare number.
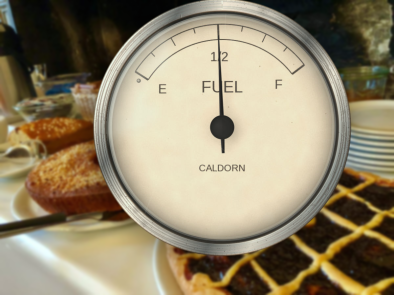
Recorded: 0.5
